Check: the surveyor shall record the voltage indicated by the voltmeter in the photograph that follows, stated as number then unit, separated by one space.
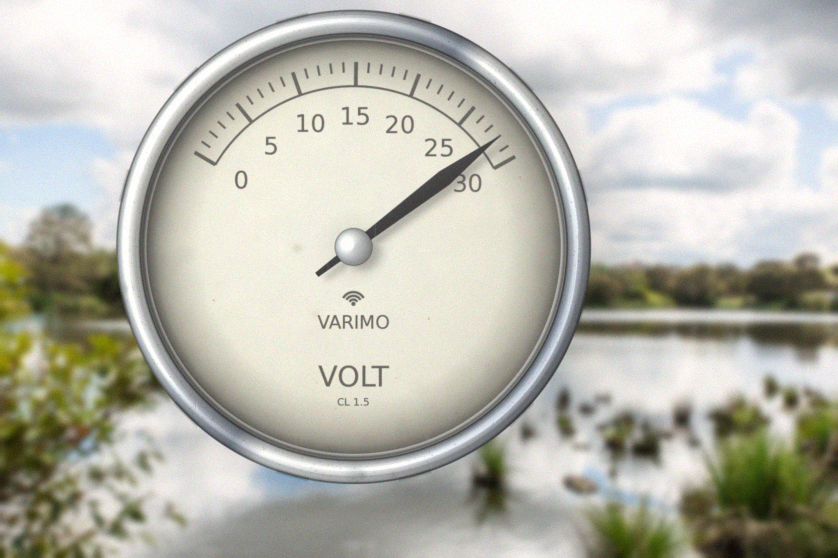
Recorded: 28 V
